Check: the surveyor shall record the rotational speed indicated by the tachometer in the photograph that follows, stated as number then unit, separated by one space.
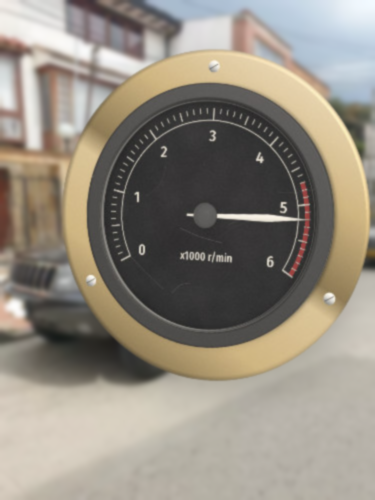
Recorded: 5200 rpm
